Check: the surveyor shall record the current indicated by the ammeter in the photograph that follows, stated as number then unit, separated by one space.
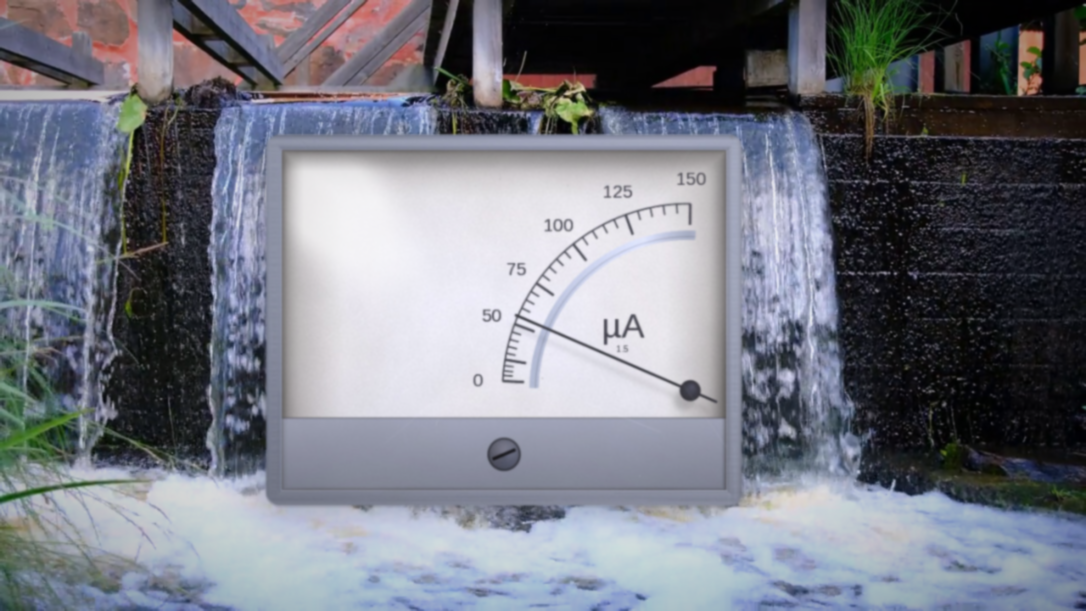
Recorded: 55 µA
